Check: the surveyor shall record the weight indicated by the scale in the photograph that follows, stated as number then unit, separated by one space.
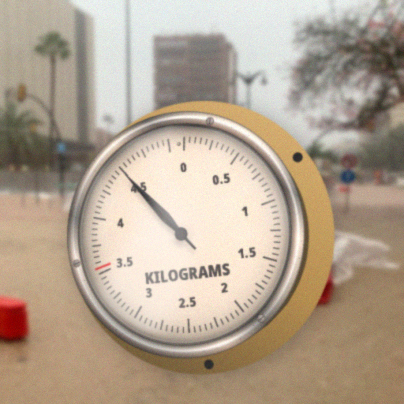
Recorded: 4.5 kg
